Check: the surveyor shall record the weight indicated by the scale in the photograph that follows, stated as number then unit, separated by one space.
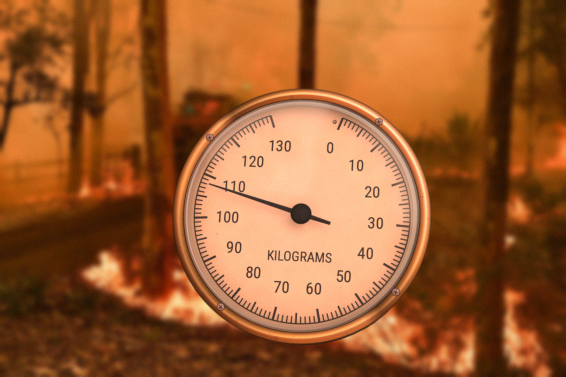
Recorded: 108 kg
